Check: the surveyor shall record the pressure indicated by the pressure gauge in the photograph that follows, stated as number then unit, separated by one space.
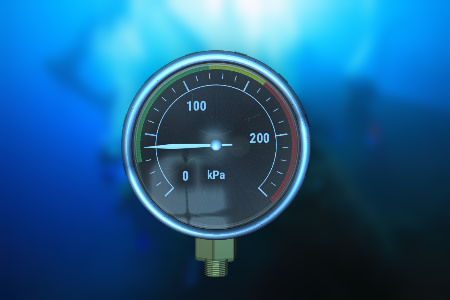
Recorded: 40 kPa
